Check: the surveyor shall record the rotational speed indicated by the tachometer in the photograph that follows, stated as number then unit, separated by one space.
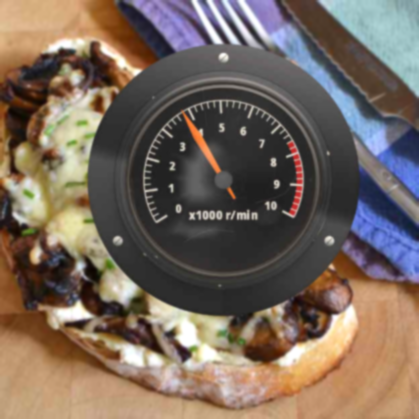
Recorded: 3800 rpm
